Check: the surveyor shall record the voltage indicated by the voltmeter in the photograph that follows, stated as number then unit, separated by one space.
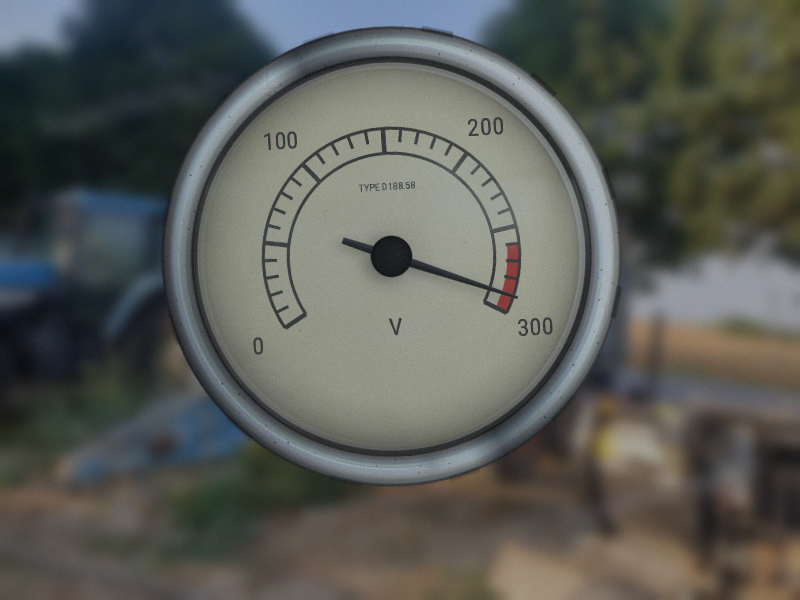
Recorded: 290 V
